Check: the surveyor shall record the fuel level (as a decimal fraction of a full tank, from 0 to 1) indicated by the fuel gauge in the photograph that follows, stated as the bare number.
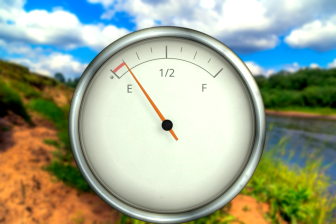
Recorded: 0.125
